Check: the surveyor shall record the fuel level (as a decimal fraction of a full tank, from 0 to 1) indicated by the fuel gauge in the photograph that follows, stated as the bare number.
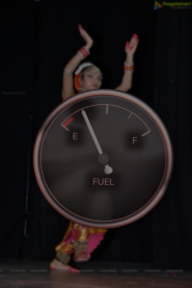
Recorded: 0.25
